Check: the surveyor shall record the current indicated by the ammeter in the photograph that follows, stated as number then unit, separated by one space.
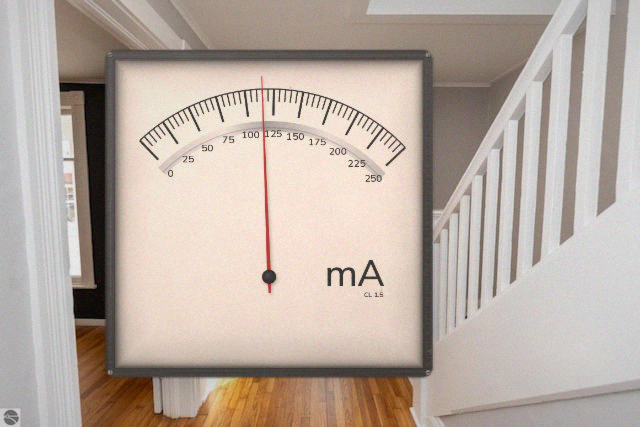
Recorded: 115 mA
